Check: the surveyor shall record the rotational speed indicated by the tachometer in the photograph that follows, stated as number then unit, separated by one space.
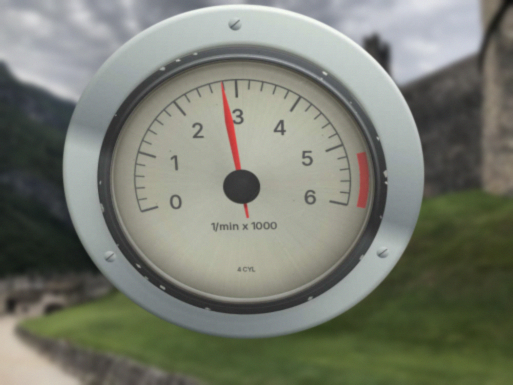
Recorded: 2800 rpm
